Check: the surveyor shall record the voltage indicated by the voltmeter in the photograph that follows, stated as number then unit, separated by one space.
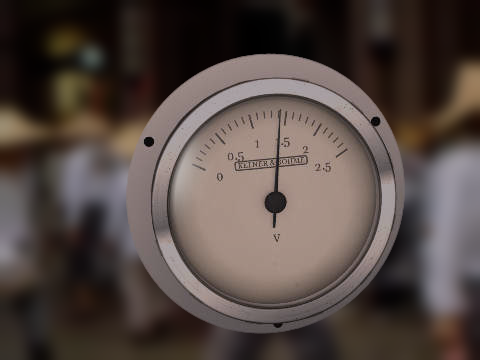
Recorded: 1.4 V
